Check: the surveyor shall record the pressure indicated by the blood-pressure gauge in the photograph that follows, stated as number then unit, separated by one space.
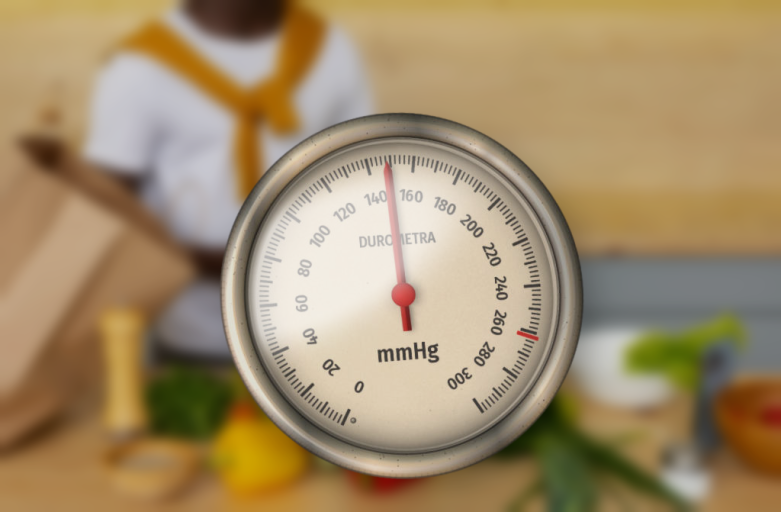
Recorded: 148 mmHg
